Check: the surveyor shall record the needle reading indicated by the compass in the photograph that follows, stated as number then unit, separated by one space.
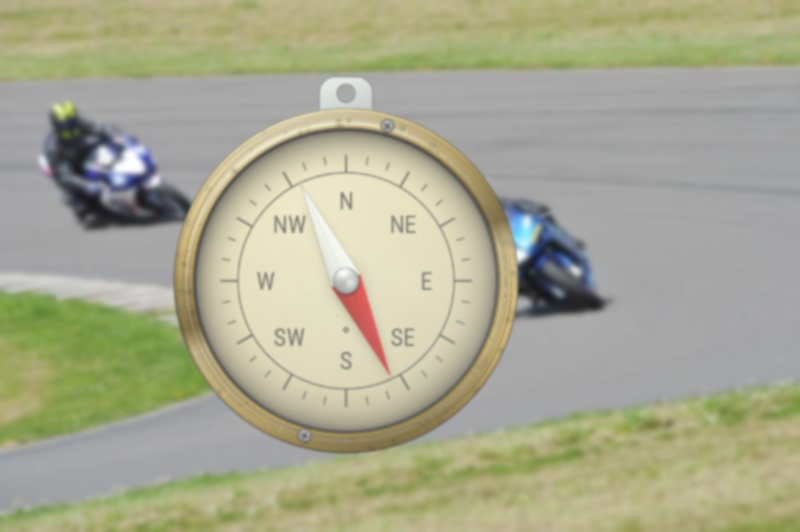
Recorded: 155 °
